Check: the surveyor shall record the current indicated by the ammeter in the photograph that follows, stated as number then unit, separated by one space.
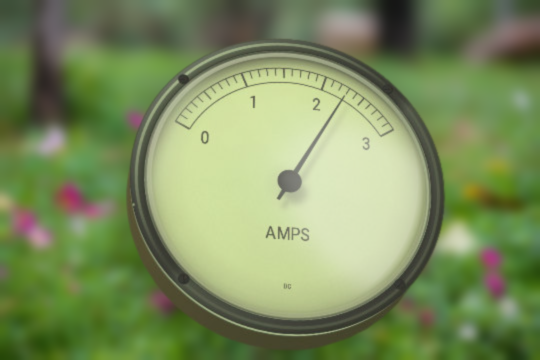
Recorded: 2.3 A
